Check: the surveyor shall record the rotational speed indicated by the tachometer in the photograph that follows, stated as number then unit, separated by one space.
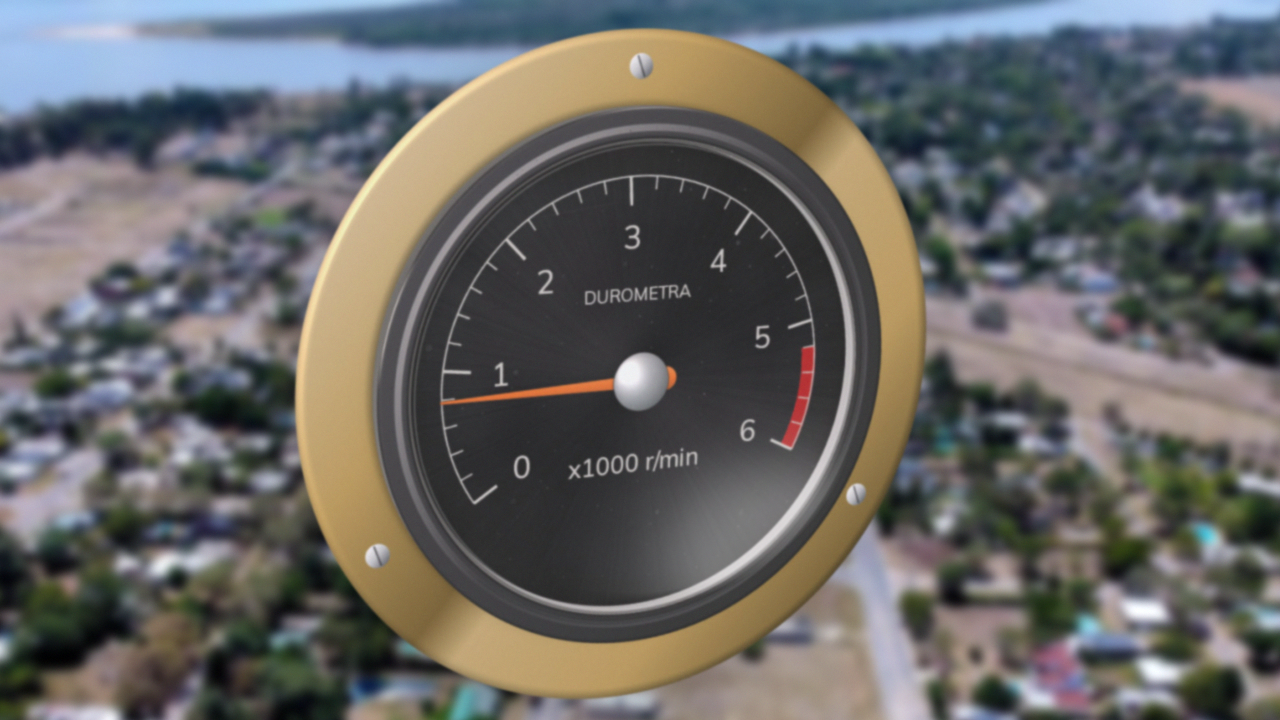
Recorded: 800 rpm
